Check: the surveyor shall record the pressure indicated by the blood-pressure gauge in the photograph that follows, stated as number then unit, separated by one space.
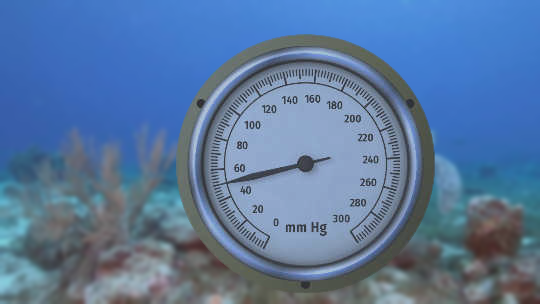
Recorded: 50 mmHg
